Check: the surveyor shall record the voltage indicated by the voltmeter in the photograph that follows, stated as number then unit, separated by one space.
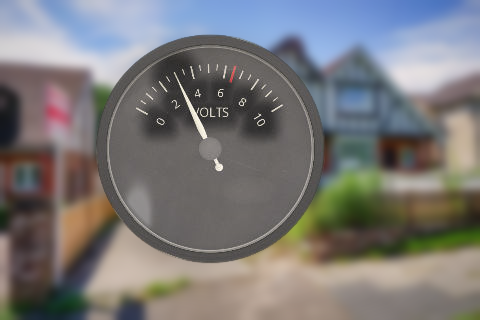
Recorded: 3 V
